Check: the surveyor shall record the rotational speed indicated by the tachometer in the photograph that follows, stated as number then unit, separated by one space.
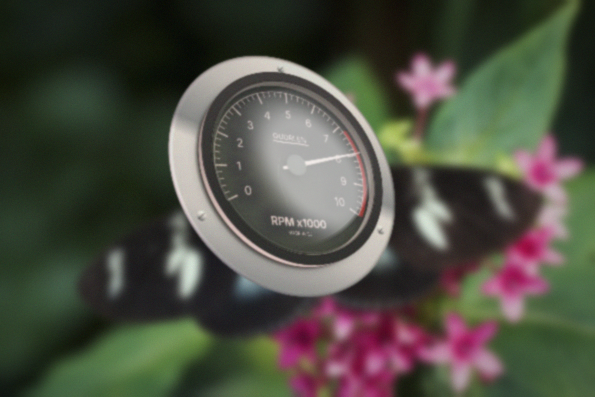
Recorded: 8000 rpm
